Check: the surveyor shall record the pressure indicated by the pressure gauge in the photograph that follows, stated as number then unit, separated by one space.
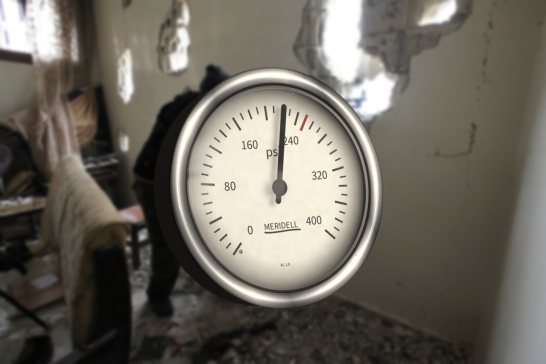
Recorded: 220 psi
